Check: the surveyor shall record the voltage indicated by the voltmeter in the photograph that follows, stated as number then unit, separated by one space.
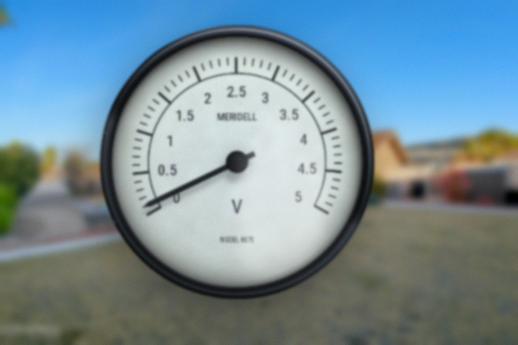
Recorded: 0.1 V
